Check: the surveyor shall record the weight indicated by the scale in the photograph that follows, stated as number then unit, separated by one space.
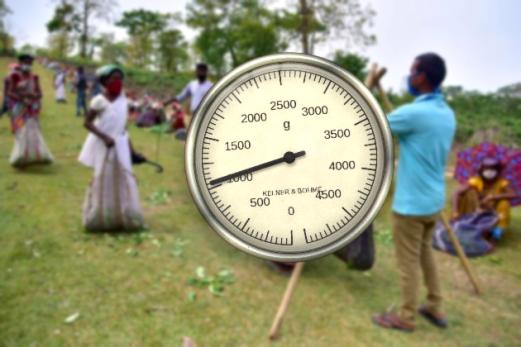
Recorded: 1050 g
